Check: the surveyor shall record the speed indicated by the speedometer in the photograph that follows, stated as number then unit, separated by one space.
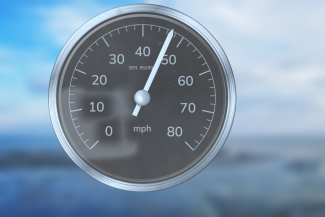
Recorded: 47 mph
